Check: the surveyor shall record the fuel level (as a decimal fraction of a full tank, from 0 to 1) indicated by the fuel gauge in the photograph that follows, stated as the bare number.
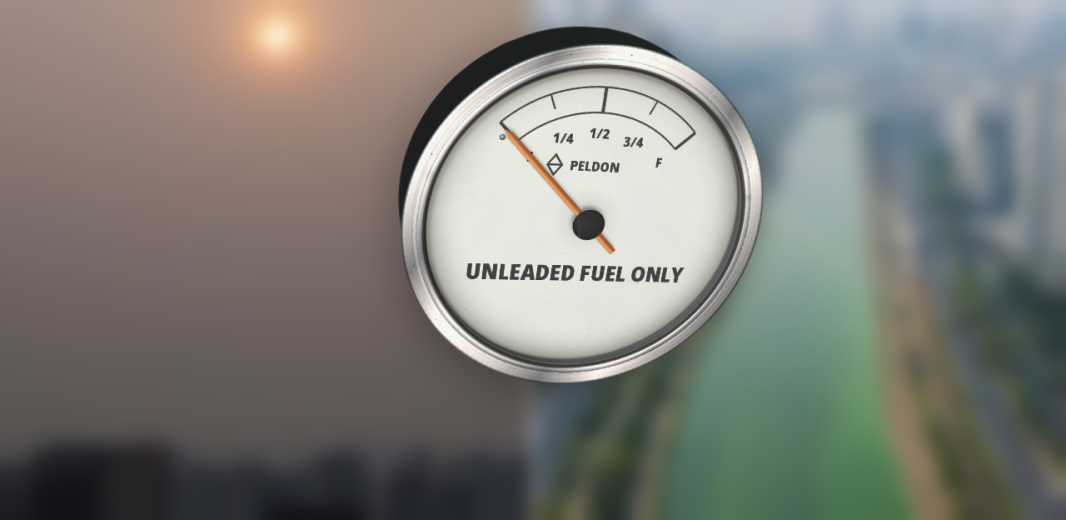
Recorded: 0
